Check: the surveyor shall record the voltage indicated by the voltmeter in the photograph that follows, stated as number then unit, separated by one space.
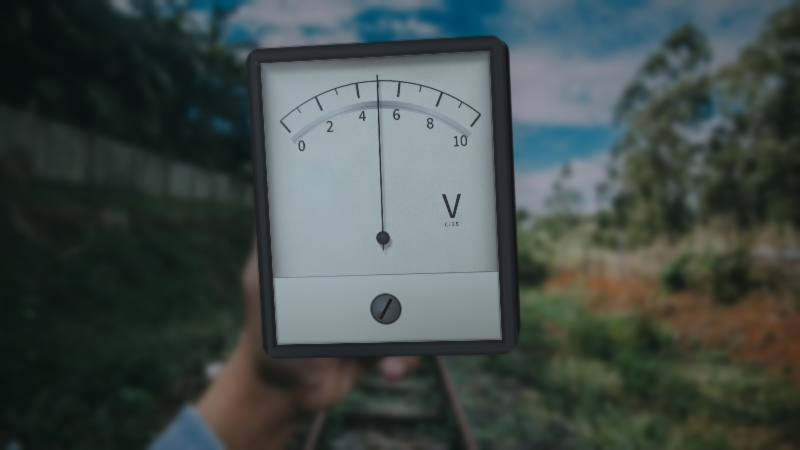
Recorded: 5 V
